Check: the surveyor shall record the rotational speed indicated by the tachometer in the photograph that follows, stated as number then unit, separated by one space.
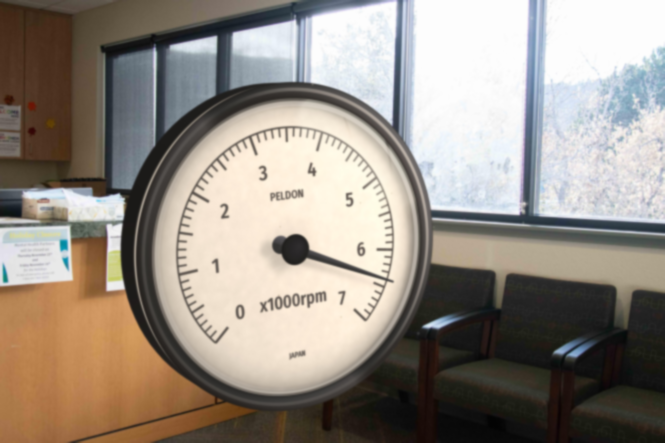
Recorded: 6400 rpm
